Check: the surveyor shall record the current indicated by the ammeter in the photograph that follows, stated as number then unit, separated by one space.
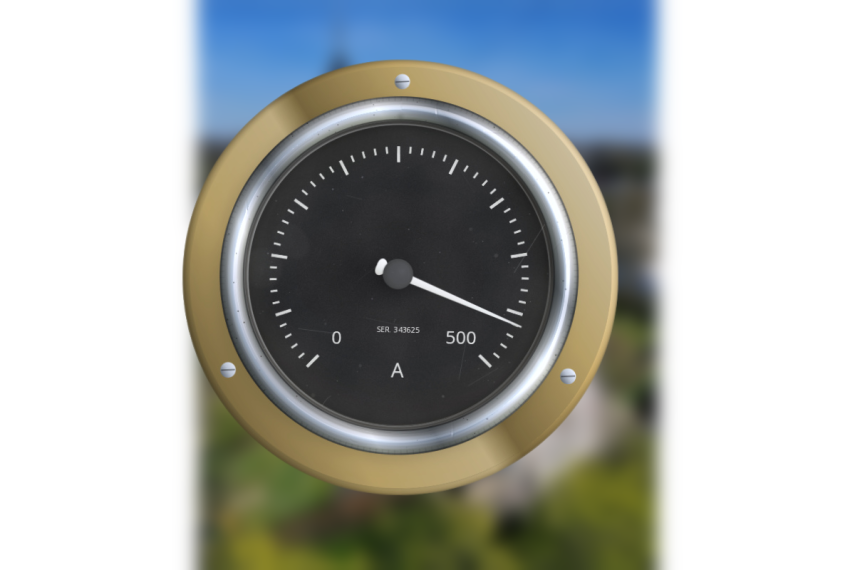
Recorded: 460 A
